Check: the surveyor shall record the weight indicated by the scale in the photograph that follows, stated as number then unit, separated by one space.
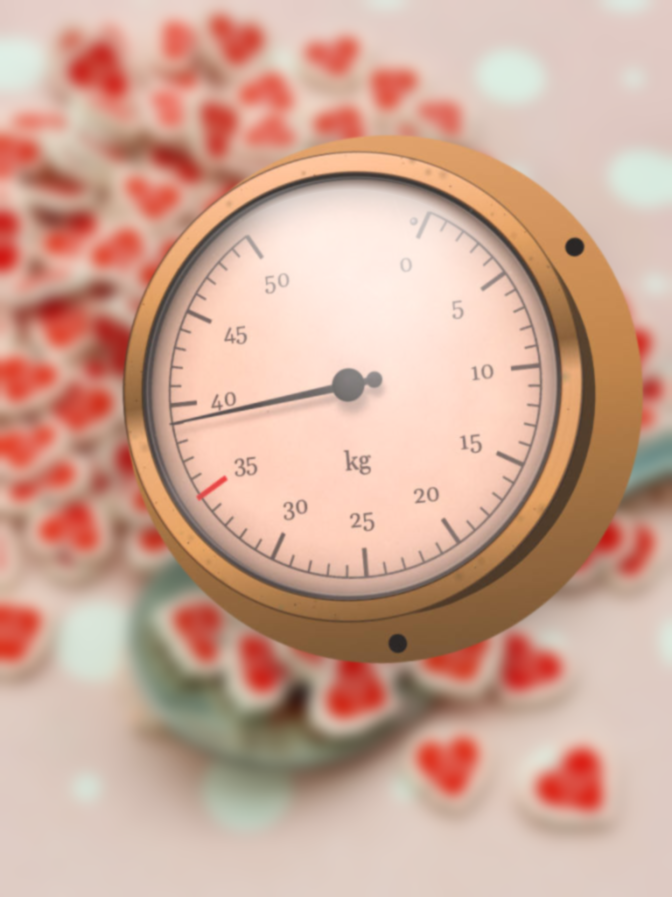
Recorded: 39 kg
